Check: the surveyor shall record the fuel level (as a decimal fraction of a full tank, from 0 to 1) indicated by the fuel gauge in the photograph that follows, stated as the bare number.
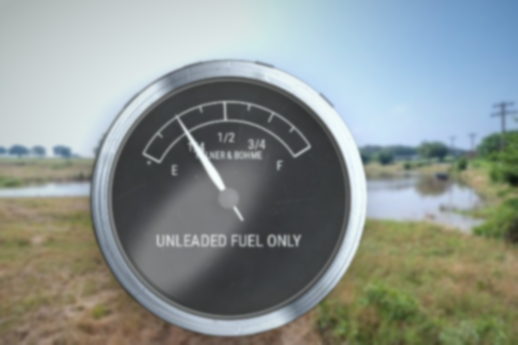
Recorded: 0.25
